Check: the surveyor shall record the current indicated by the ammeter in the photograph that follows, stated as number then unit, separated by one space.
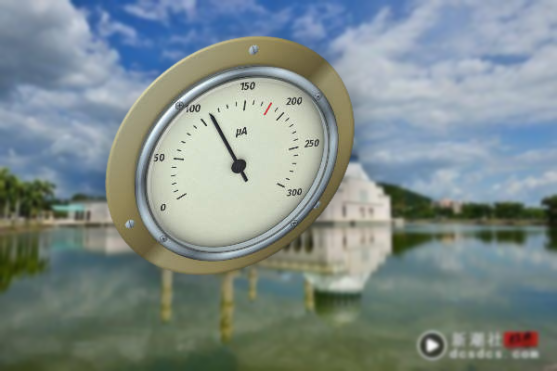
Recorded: 110 µA
